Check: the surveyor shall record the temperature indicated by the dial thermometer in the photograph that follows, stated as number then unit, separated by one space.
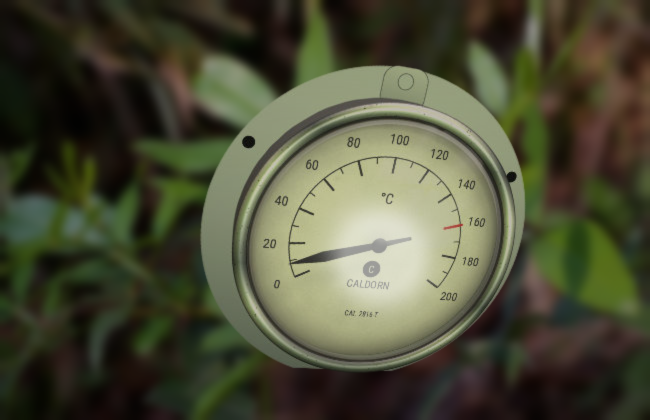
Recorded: 10 °C
